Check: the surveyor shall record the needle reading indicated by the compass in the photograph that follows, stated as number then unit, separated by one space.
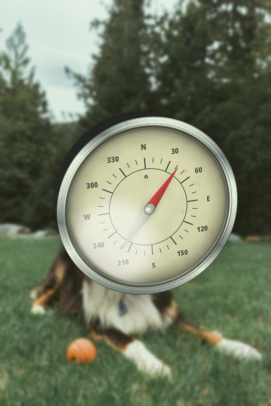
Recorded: 40 °
